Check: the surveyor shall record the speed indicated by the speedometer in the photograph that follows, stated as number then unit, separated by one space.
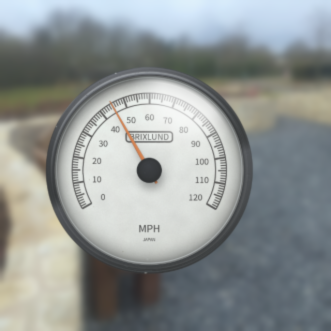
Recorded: 45 mph
